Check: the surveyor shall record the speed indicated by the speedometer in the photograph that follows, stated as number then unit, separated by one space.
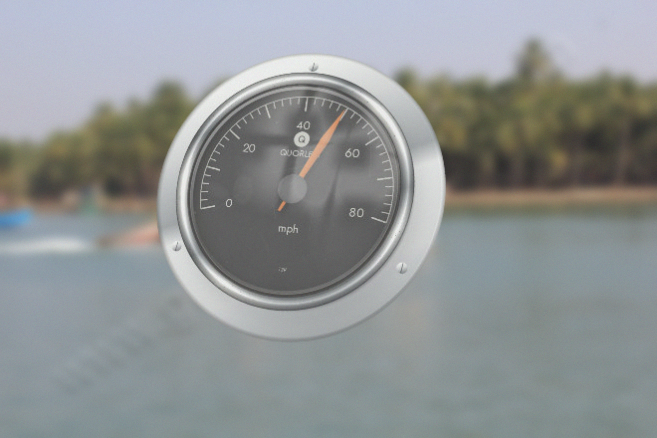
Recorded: 50 mph
